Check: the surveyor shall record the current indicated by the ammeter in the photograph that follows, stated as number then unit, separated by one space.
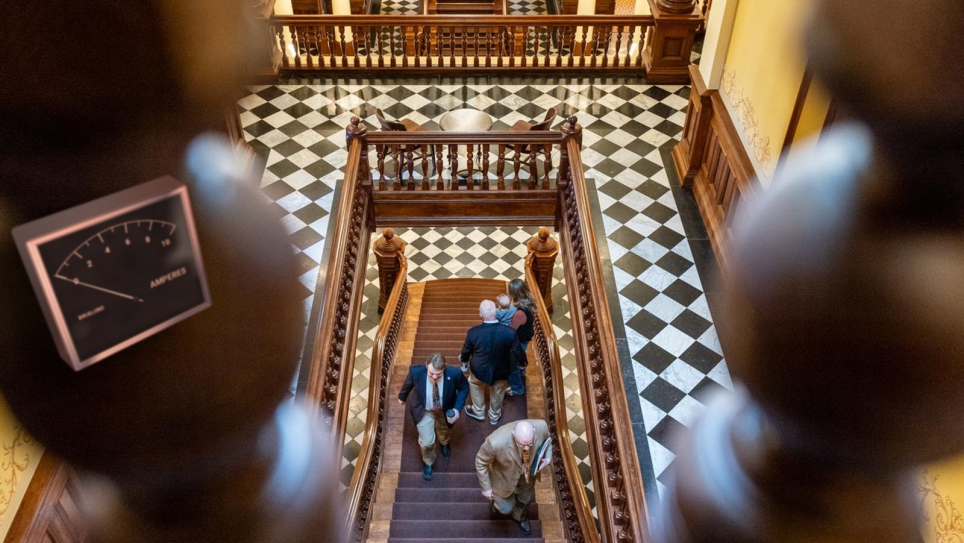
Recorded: 0 A
